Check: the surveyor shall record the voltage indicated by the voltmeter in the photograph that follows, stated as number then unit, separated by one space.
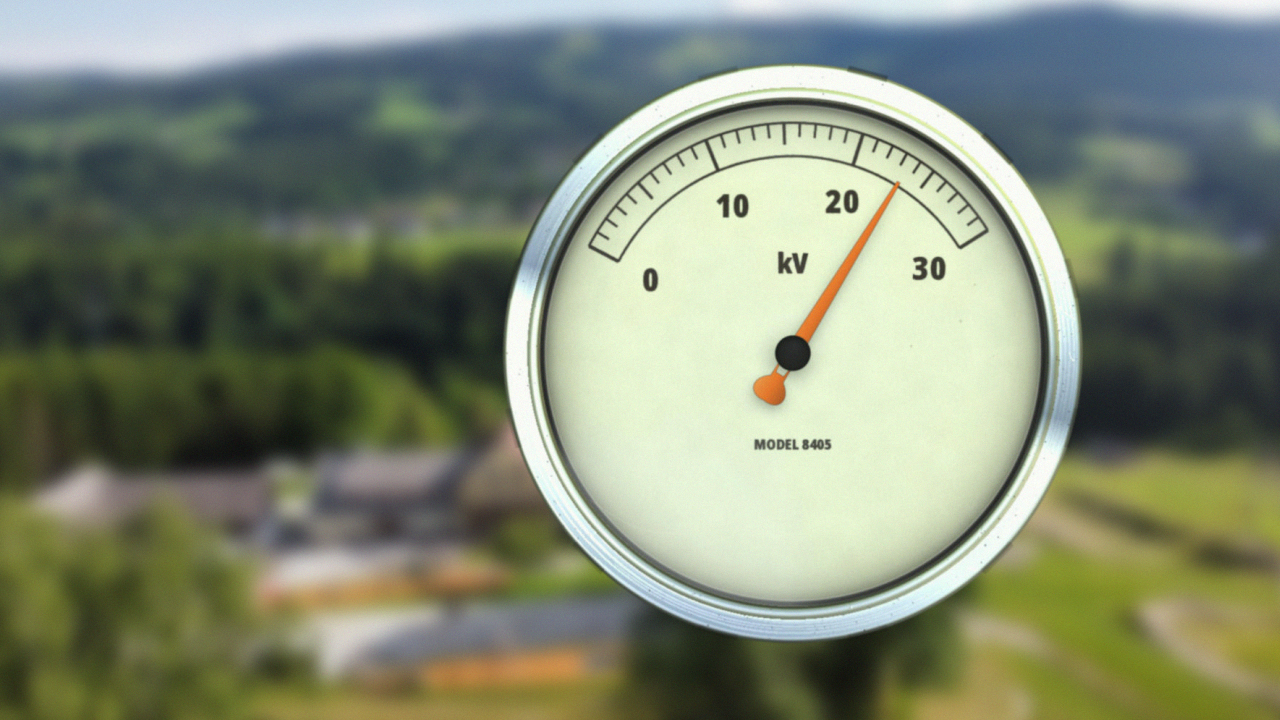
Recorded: 23.5 kV
